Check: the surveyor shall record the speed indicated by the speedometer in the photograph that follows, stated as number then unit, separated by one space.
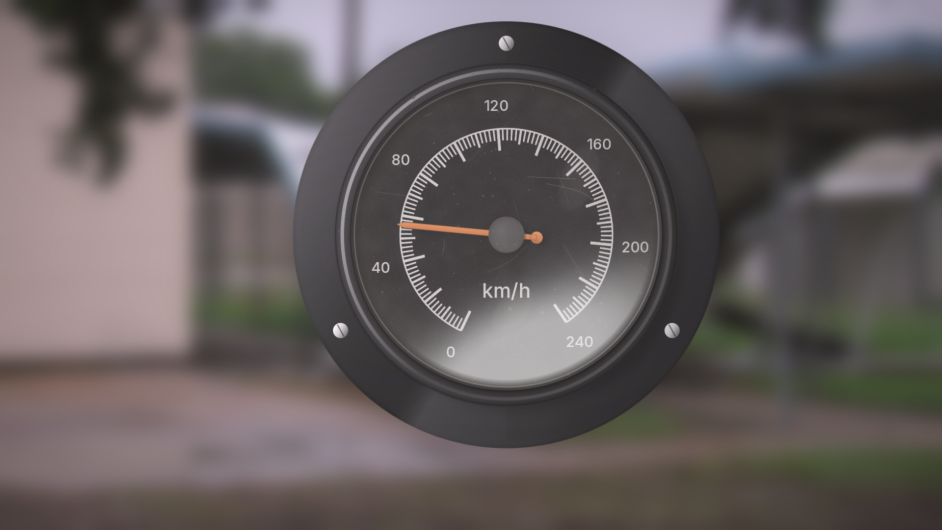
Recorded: 56 km/h
